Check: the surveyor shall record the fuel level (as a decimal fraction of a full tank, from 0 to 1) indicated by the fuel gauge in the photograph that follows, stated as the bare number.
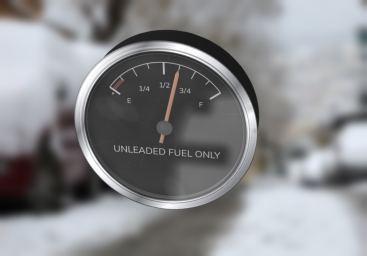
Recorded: 0.625
